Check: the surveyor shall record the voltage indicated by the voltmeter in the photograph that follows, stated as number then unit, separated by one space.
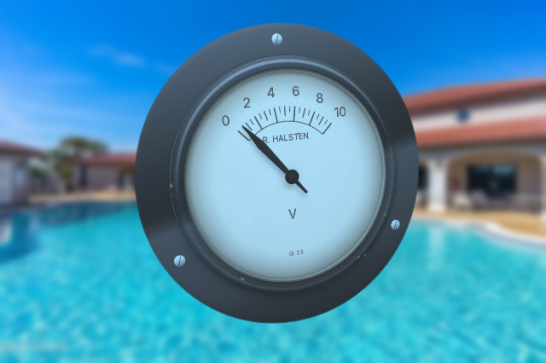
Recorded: 0.5 V
